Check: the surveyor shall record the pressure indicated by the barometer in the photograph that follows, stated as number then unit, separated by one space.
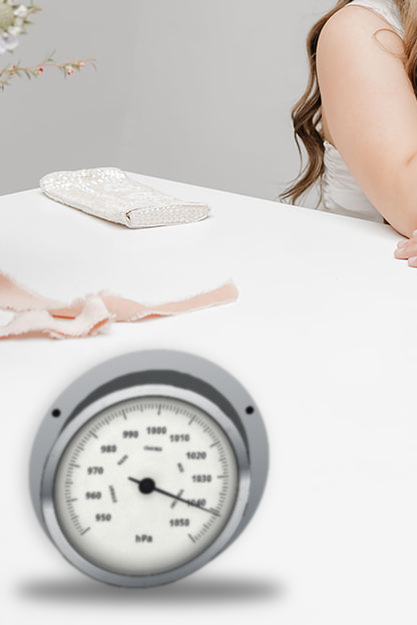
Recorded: 1040 hPa
